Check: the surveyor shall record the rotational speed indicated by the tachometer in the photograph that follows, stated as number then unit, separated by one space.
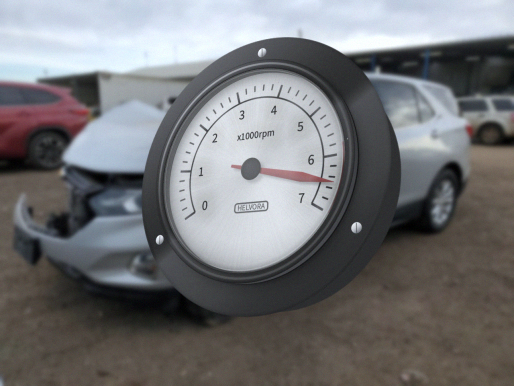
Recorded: 6500 rpm
